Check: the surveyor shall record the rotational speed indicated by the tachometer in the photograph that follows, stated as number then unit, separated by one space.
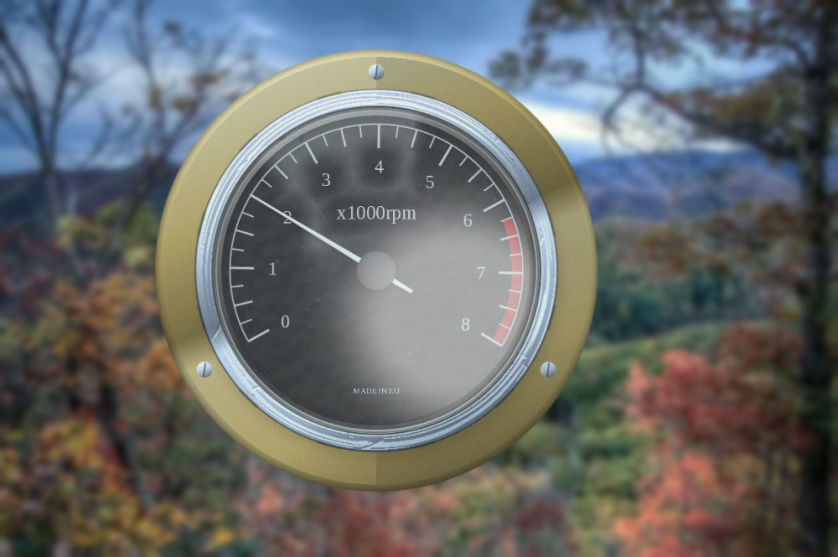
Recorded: 2000 rpm
